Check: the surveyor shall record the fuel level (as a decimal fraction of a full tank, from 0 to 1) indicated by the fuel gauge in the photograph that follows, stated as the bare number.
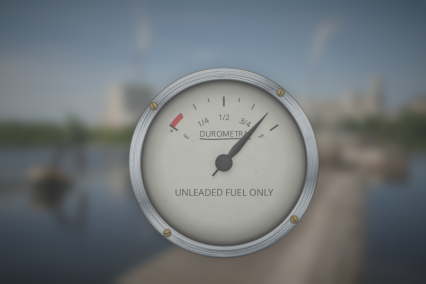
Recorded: 0.875
